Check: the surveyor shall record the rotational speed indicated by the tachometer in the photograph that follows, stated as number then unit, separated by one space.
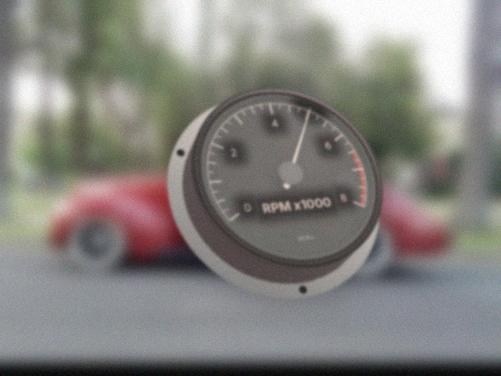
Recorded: 5000 rpm
